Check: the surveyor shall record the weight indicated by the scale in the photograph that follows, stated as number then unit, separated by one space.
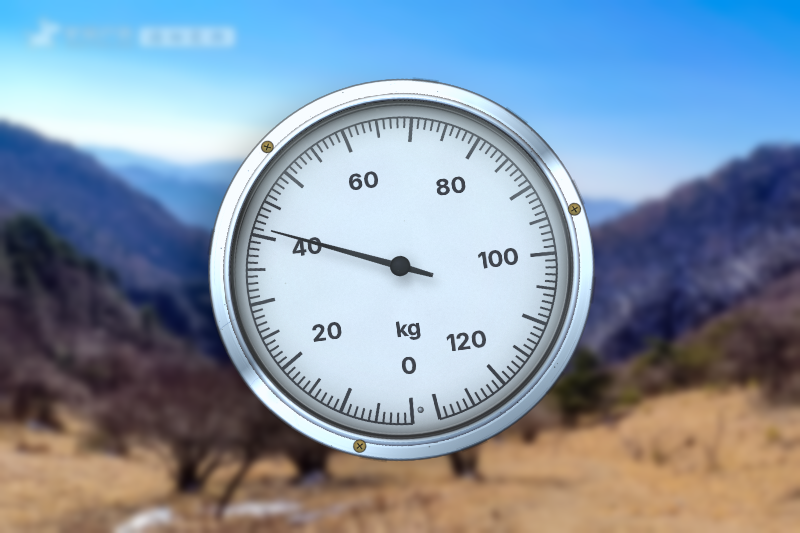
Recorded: 41 kg
